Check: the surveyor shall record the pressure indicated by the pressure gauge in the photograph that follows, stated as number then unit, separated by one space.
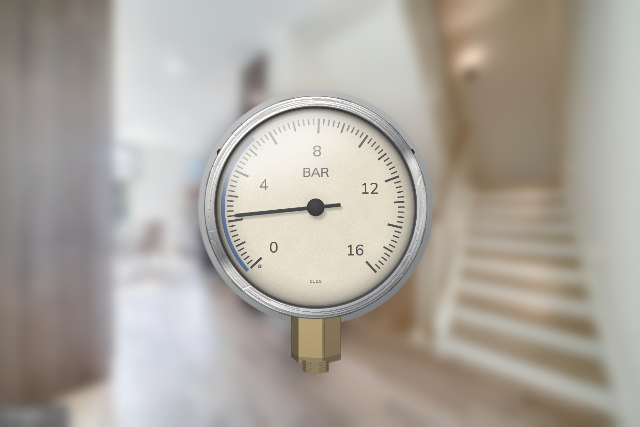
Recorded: 2.2 bar
